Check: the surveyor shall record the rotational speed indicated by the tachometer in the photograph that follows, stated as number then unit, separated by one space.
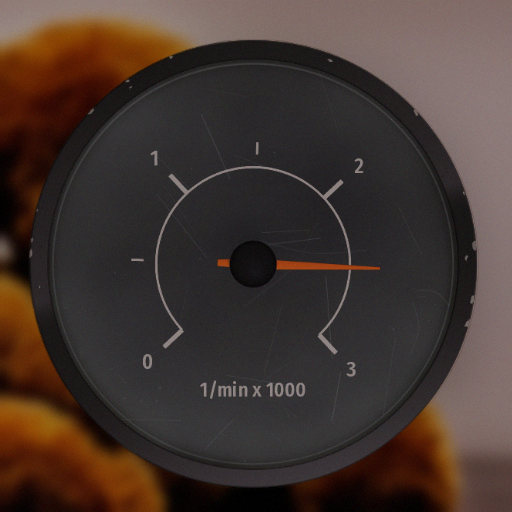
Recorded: 2500 rpm
